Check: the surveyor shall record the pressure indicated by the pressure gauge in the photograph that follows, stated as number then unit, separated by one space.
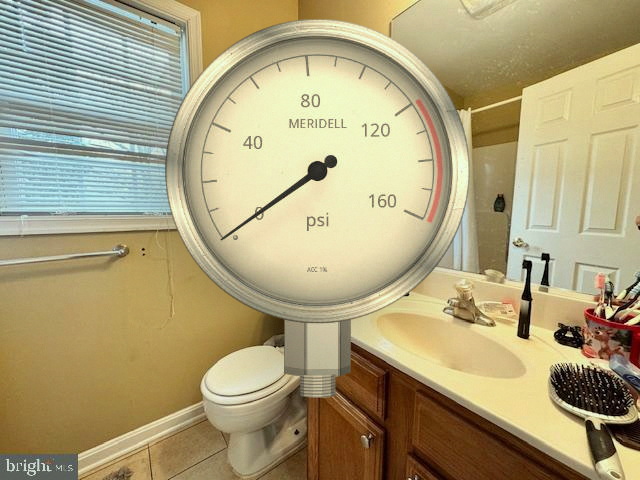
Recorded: 0 psi
